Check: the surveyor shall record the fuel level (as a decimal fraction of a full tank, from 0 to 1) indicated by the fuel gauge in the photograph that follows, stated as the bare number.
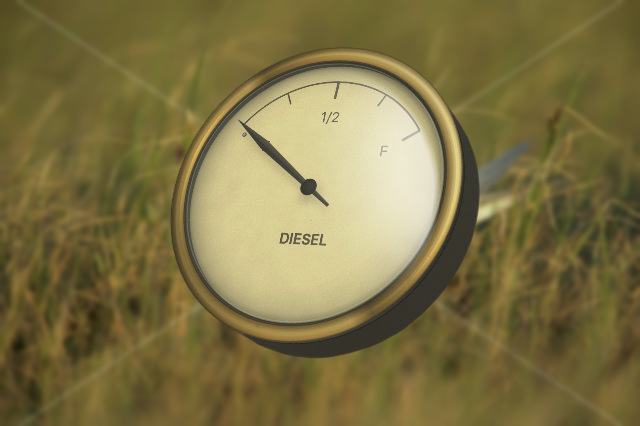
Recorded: 0
